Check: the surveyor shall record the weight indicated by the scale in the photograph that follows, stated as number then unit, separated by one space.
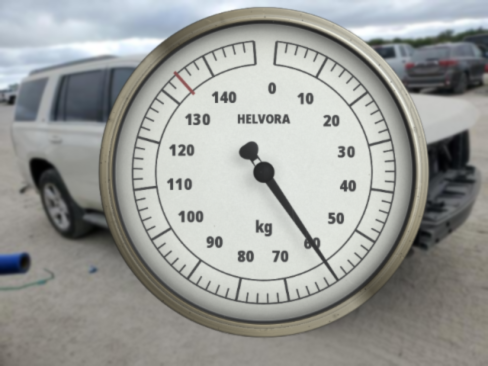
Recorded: 60 kg
